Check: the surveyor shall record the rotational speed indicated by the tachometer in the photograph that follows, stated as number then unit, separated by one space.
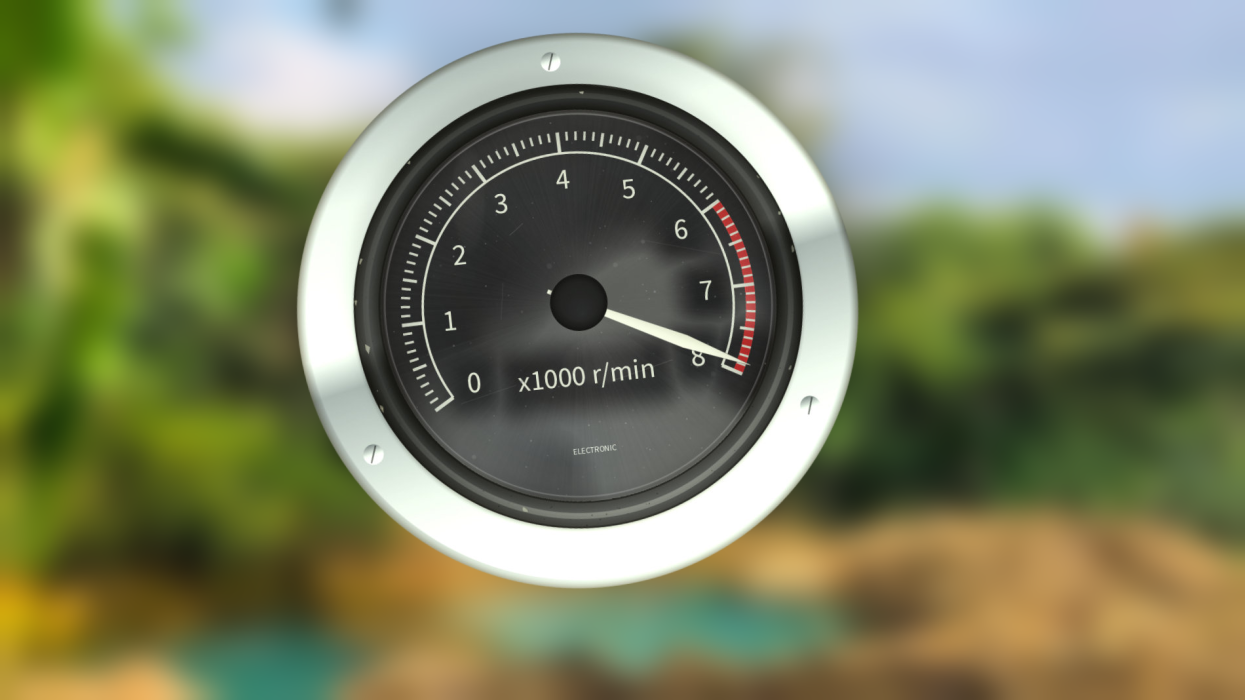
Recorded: 7900 rpm
